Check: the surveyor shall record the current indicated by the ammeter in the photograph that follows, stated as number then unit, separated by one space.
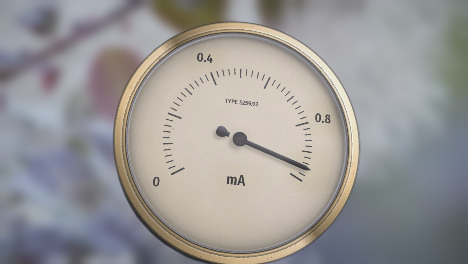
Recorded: 0.96 mA
